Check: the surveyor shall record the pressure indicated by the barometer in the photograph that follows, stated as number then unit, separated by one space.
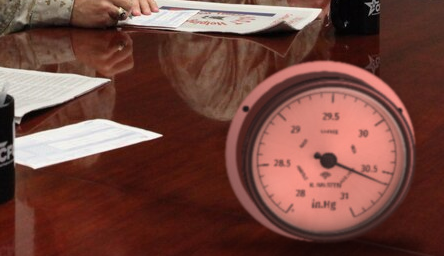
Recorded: 30.6 inHg
